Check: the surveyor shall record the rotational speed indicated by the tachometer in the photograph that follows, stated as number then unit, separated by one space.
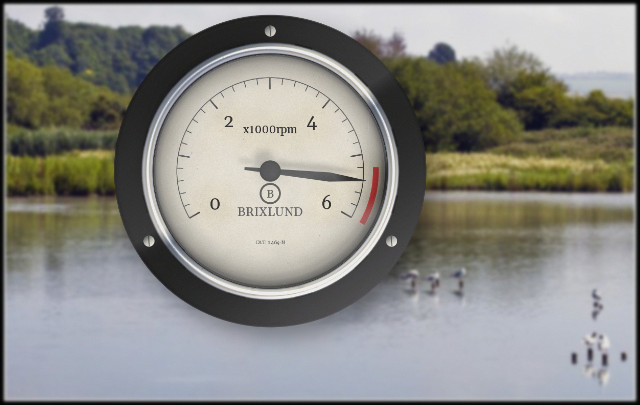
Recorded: 5400 rpm
